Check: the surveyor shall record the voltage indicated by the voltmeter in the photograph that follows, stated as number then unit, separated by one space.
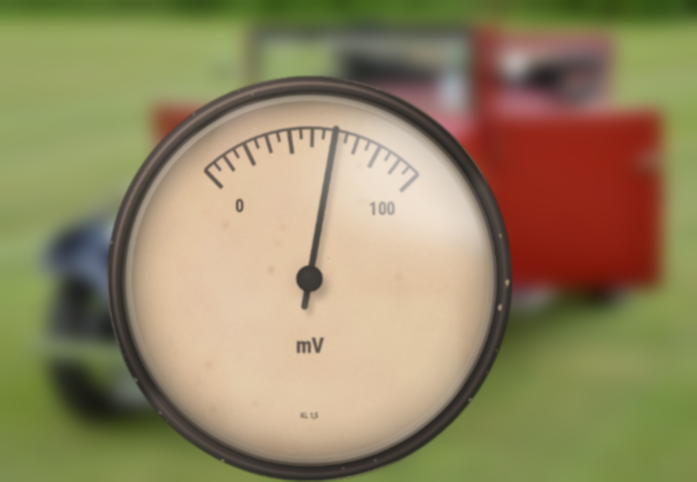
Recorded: 60 mV
